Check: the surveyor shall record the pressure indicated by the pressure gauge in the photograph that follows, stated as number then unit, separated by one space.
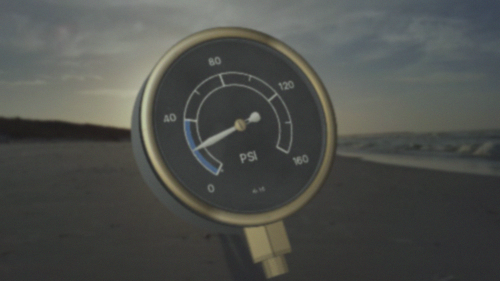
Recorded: 20 psi
